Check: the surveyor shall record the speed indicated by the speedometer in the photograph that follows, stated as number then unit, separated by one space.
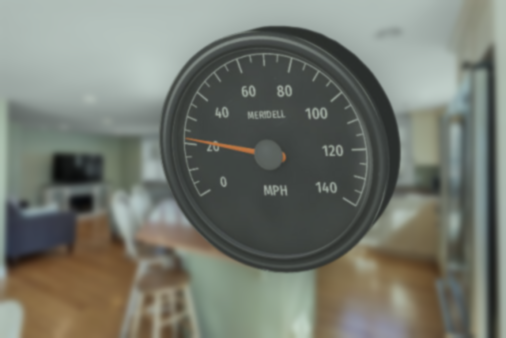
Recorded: 22.5 mph
